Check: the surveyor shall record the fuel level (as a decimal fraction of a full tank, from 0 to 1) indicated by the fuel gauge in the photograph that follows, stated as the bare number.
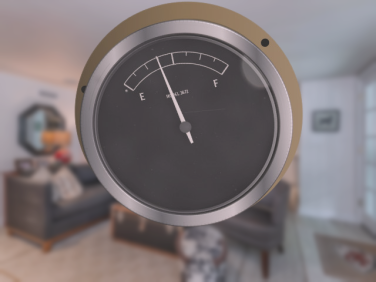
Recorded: 0.375
